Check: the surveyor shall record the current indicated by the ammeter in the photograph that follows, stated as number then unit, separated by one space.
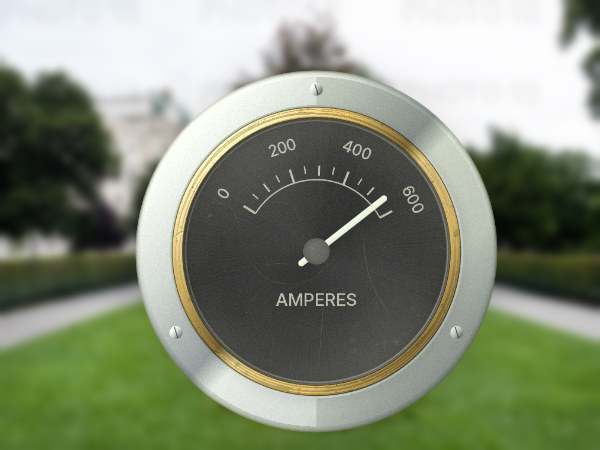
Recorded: 550 A
